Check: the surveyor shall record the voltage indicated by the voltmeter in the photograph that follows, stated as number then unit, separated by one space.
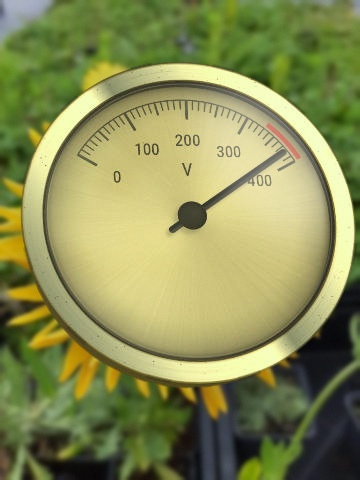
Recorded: 380 V
